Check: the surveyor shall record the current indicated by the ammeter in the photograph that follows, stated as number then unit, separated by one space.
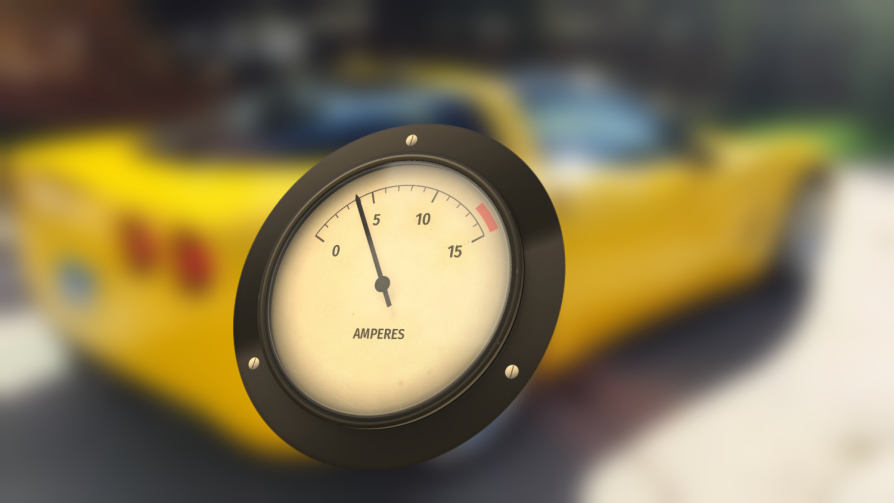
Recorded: 4 A
